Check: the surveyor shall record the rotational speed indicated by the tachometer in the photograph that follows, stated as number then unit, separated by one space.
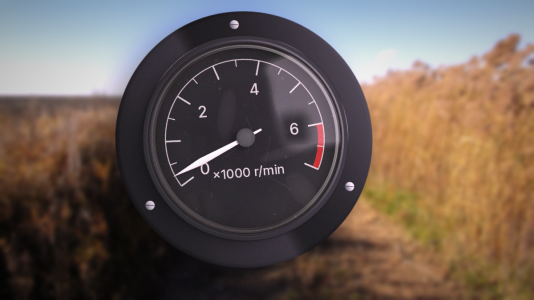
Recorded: 250 rpm
